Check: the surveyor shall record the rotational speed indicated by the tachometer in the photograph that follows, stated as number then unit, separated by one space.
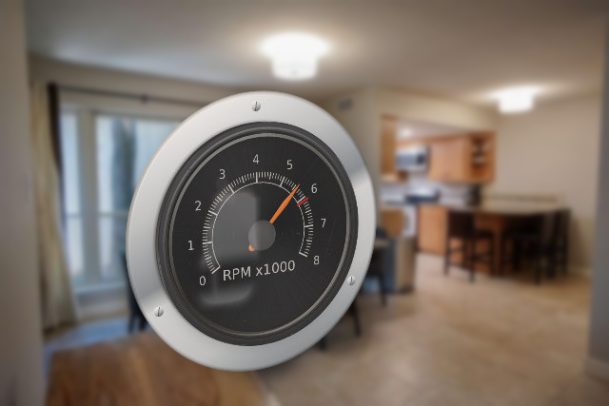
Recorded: 5500 rpm
